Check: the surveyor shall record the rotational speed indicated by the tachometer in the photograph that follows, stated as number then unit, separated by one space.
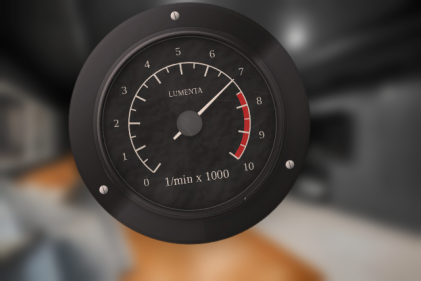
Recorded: 7000 rpm
